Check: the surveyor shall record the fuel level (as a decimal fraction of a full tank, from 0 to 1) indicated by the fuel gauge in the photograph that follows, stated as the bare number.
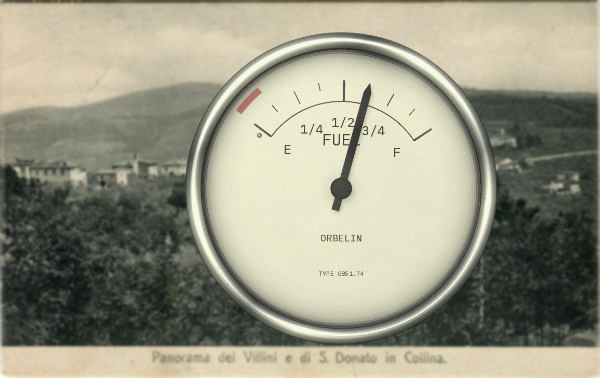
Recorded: 0.625
